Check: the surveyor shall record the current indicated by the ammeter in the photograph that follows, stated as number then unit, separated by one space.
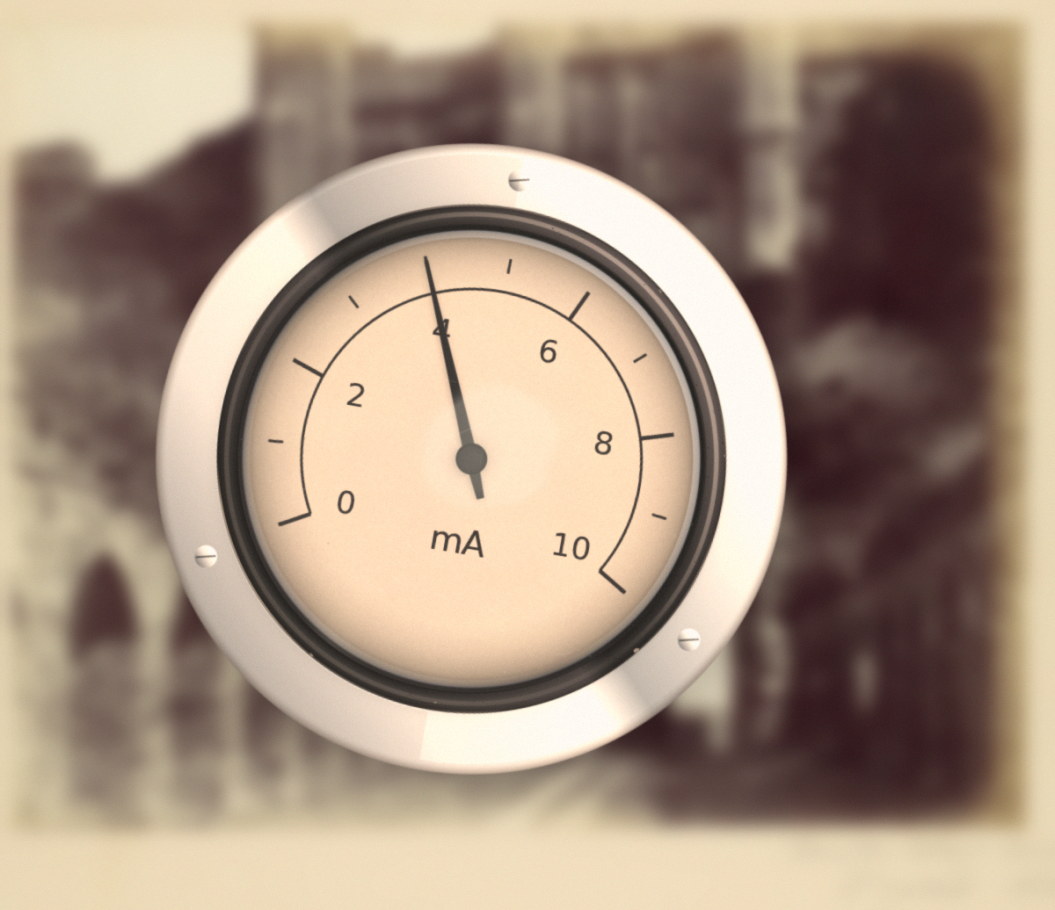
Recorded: 4 mA
